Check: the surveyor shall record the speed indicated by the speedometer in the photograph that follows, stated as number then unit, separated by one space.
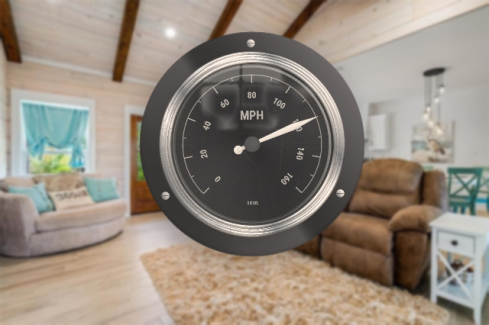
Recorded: 120 mph
